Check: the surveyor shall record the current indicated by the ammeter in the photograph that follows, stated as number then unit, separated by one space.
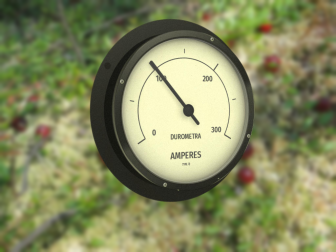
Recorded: 100 A
